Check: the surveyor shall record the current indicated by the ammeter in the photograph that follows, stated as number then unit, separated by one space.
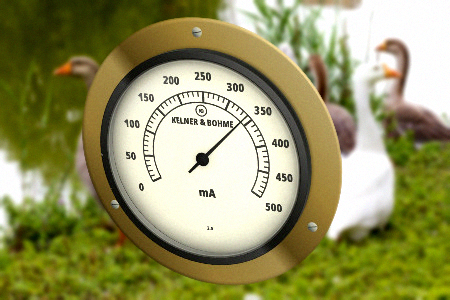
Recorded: 340 mA
